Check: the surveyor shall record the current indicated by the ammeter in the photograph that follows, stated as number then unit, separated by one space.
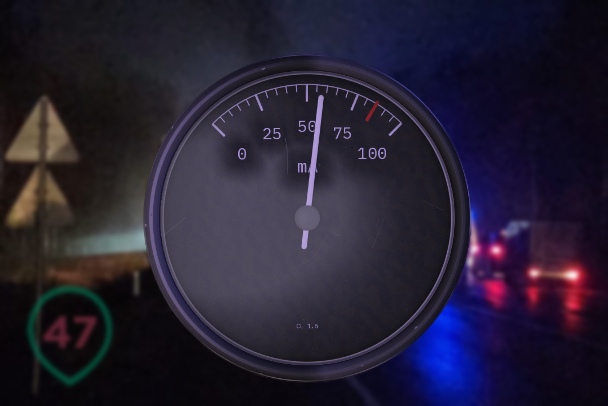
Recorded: 57.5 mA
